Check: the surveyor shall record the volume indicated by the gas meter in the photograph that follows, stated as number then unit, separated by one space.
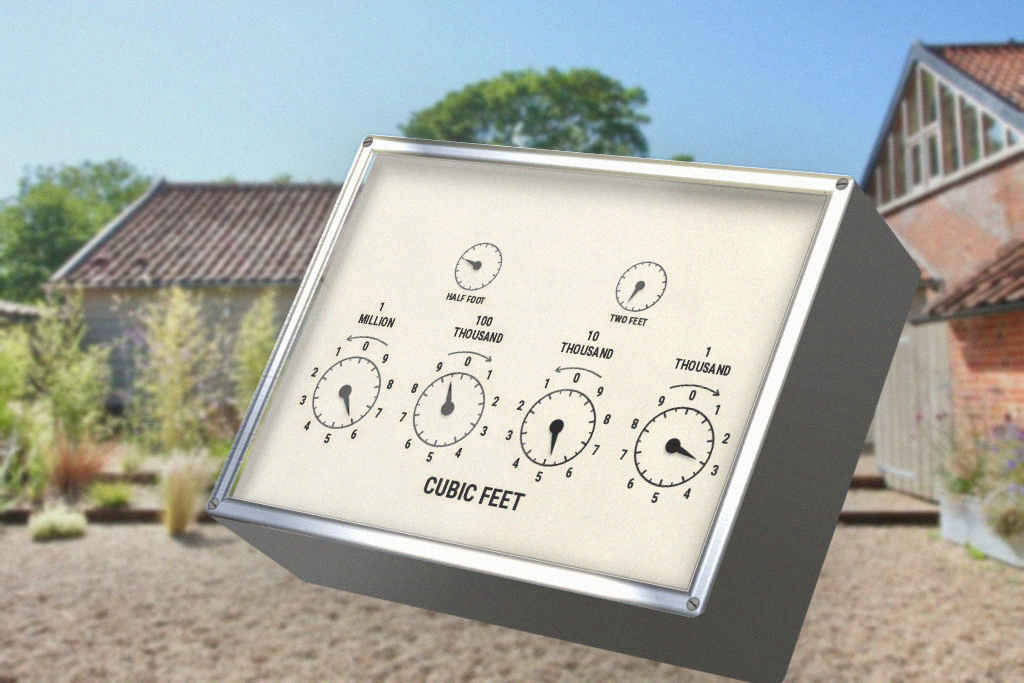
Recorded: 595300 ft³
